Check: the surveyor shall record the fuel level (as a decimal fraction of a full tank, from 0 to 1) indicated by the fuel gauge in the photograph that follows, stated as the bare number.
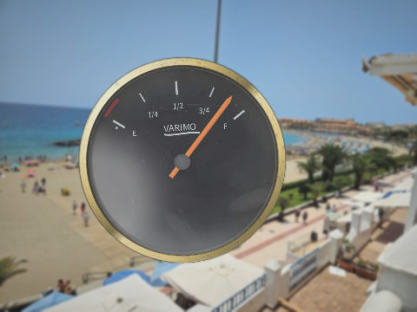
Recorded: 0.875
